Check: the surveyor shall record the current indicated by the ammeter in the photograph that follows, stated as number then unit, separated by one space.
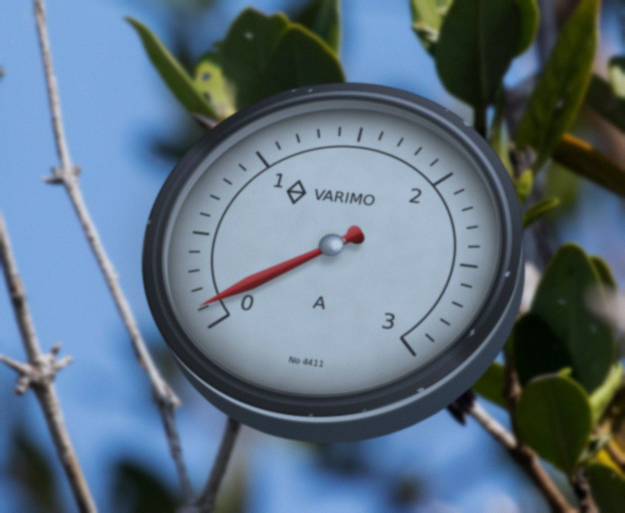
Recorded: 0.1 A
